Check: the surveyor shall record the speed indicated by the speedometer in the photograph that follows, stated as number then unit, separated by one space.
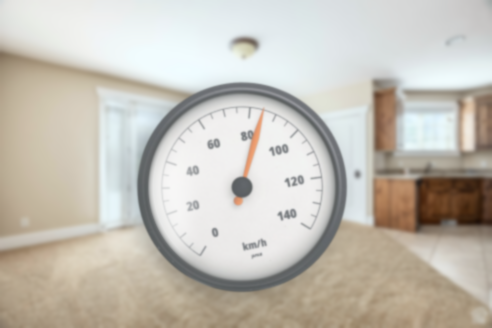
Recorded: 85 km/h
